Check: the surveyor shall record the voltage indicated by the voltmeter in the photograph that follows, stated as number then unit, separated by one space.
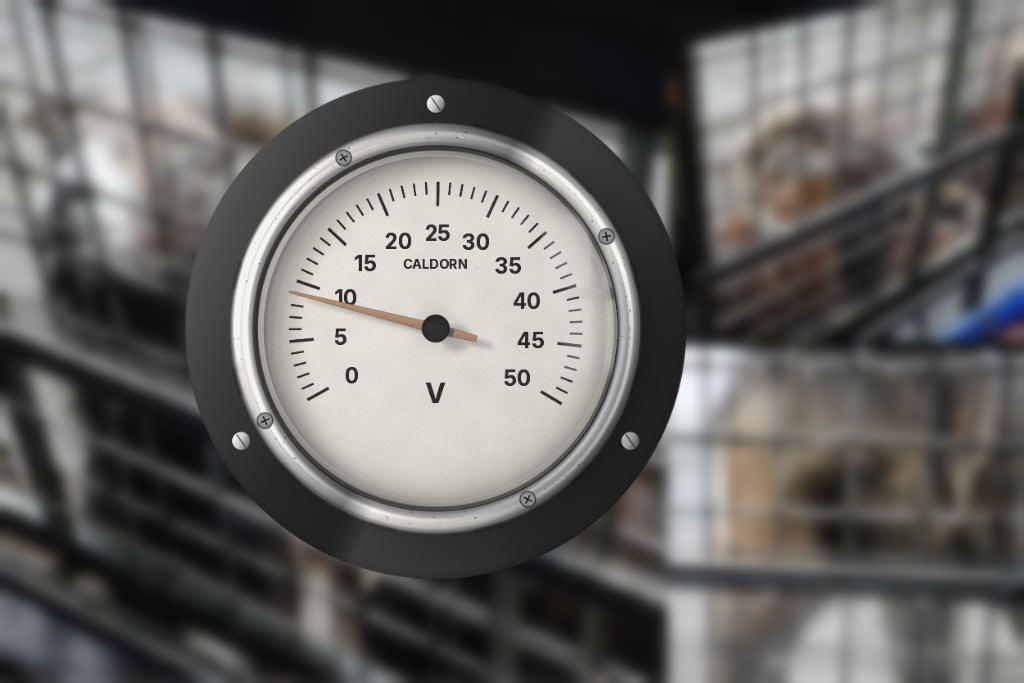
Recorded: 9 V
